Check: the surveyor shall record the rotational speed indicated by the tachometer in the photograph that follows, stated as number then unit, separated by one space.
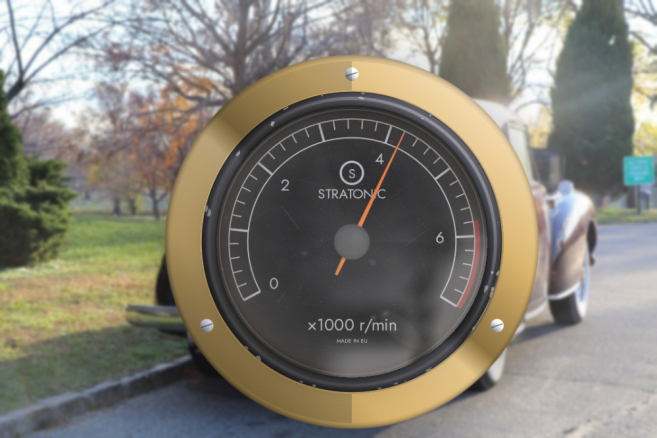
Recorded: 4200 rpm
